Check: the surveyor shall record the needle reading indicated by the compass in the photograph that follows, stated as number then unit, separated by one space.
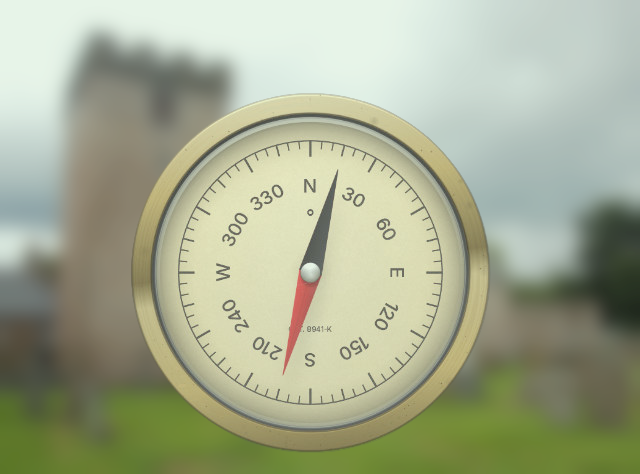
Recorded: 195 °
